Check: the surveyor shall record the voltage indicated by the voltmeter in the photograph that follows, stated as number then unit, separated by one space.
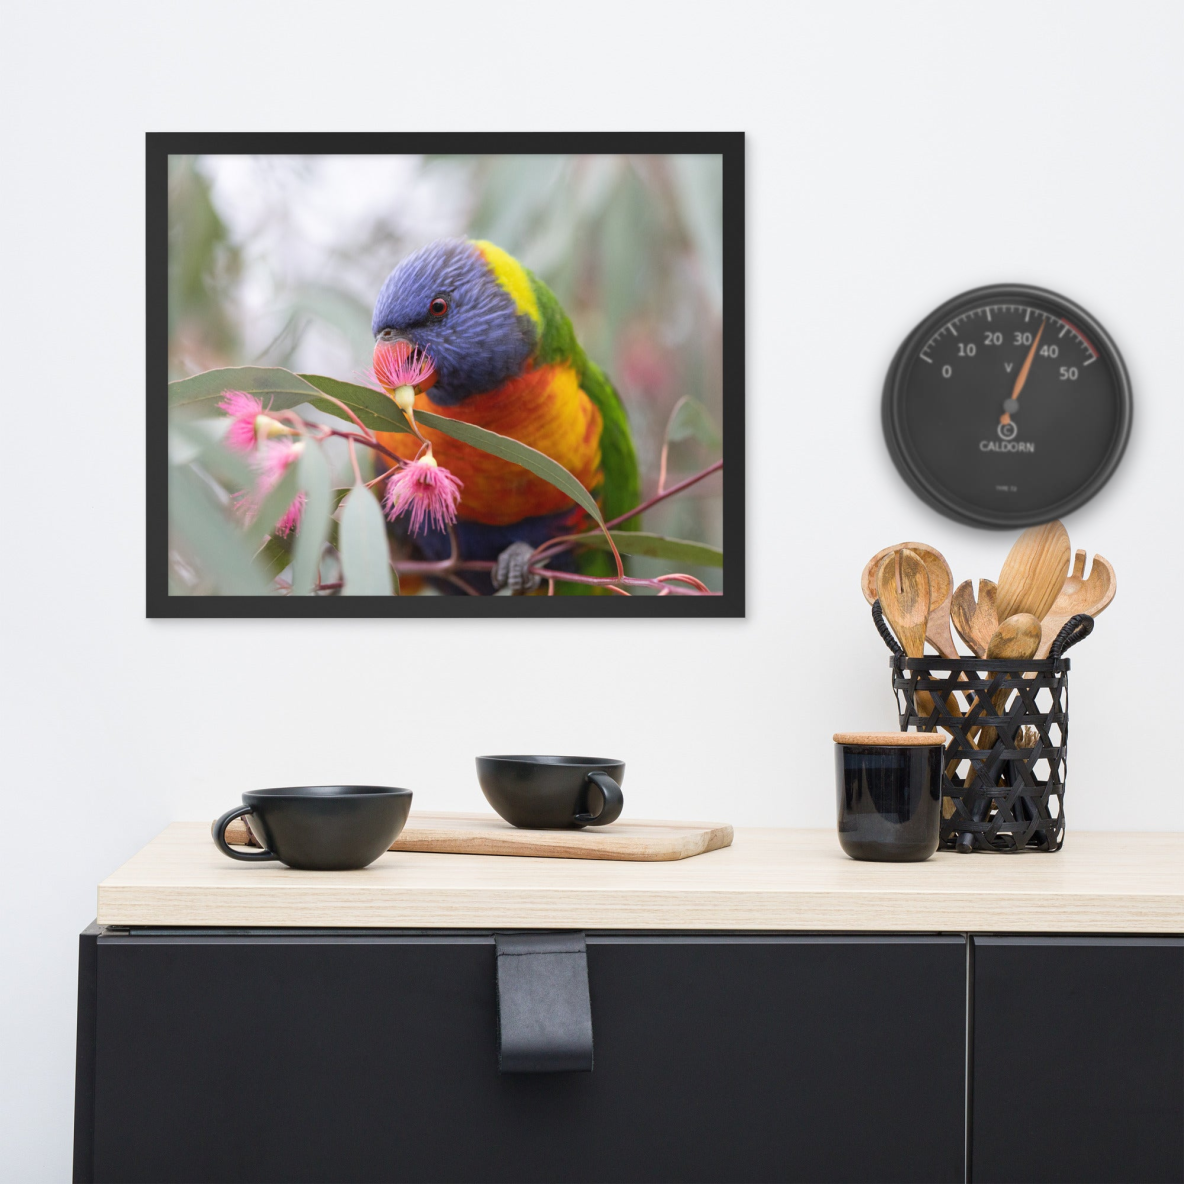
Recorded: 34 V
